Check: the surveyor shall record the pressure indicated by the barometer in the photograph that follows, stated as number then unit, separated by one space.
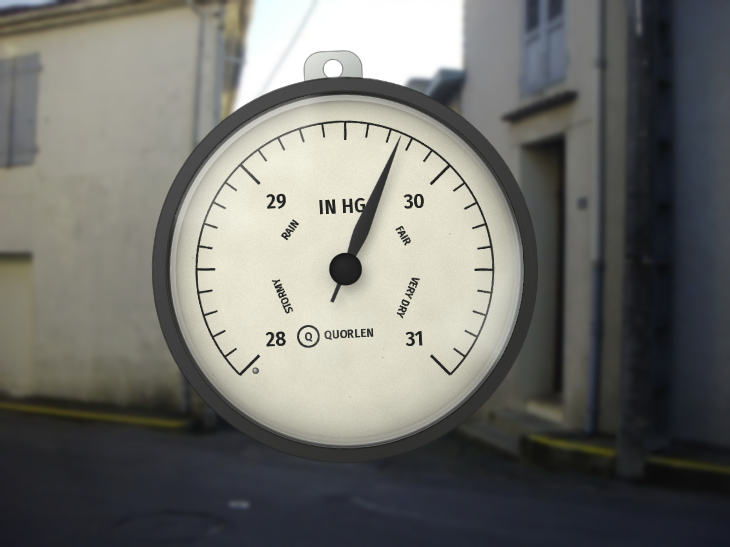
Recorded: 29.75 inHg
